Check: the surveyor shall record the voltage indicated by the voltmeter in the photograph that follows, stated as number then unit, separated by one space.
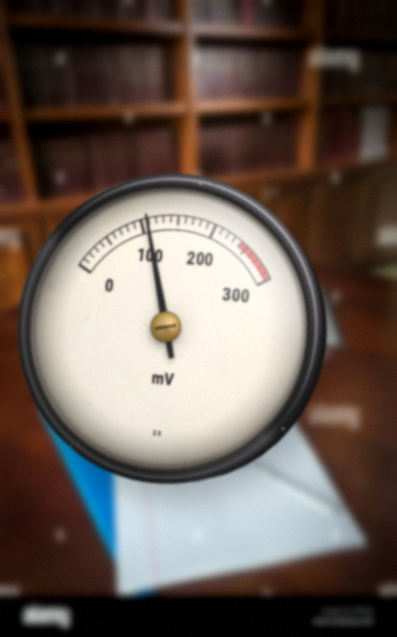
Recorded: 110 mV
